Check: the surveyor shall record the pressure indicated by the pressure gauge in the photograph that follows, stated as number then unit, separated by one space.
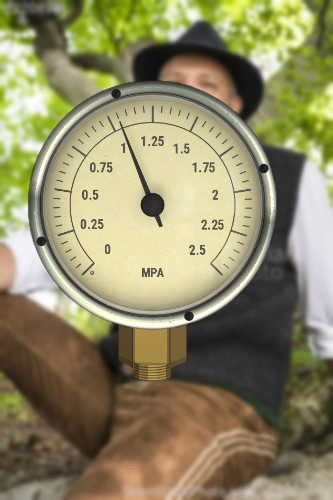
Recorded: 1.05 MPa
